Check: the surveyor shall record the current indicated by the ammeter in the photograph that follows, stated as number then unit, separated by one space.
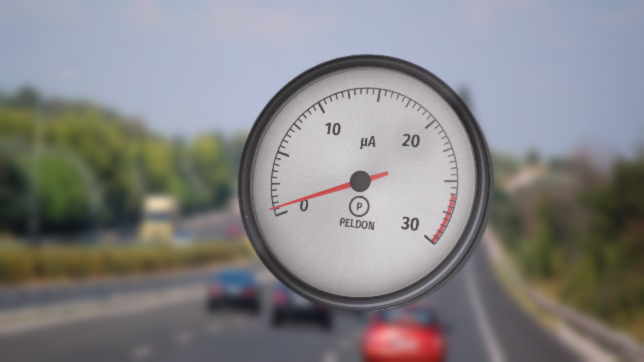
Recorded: 0.5 µA
